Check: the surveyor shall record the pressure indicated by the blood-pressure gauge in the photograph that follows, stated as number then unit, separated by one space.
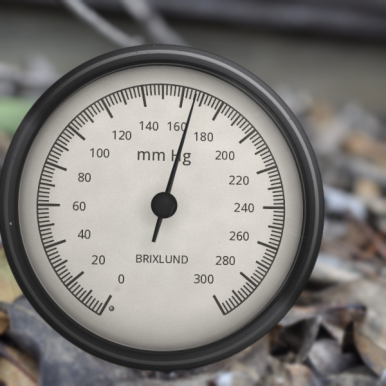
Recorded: 166 mmHg
